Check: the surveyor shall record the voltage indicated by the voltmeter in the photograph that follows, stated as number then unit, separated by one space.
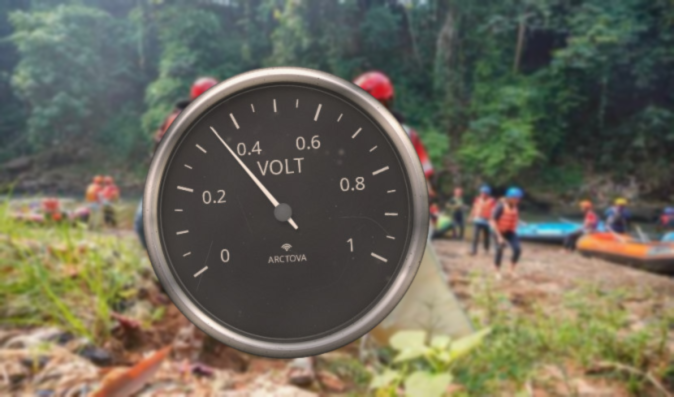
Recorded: 0.35 V
